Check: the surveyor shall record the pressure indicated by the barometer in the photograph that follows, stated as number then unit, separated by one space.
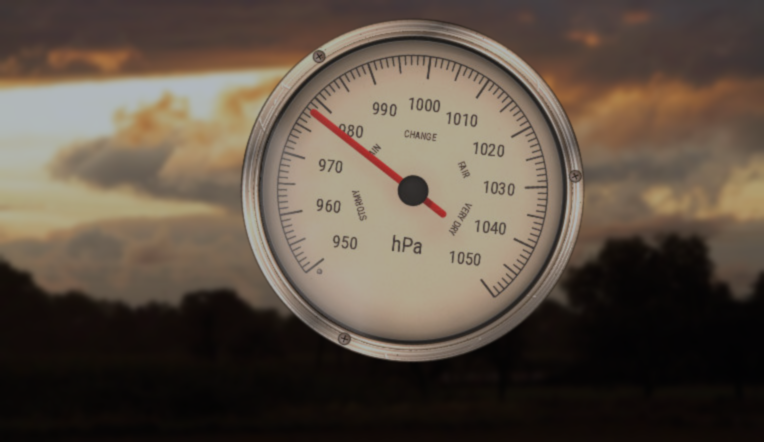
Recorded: 978 hPa
